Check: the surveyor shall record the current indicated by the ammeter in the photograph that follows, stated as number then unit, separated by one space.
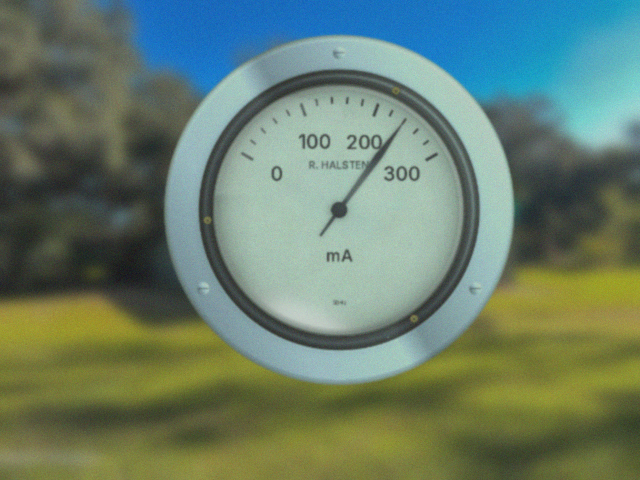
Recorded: 240 mA
